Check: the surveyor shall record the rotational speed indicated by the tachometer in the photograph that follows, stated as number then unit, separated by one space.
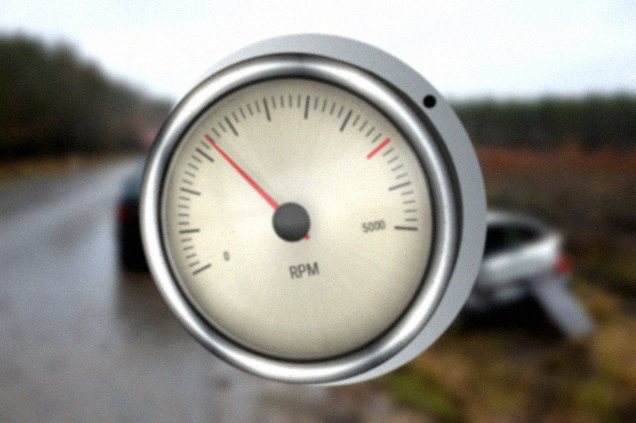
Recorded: 1700 rpm
